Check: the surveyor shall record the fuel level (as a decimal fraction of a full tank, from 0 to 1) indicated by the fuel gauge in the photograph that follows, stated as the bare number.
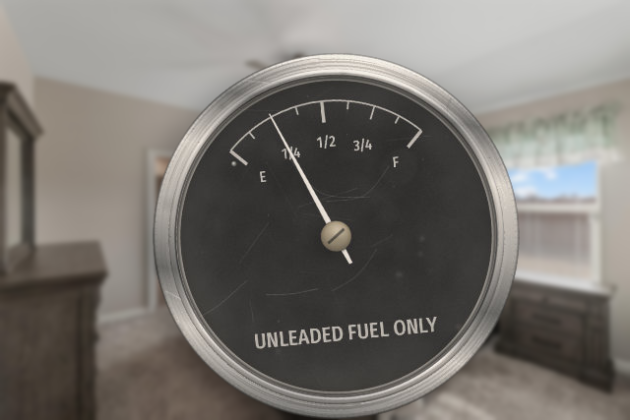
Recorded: 0.25
